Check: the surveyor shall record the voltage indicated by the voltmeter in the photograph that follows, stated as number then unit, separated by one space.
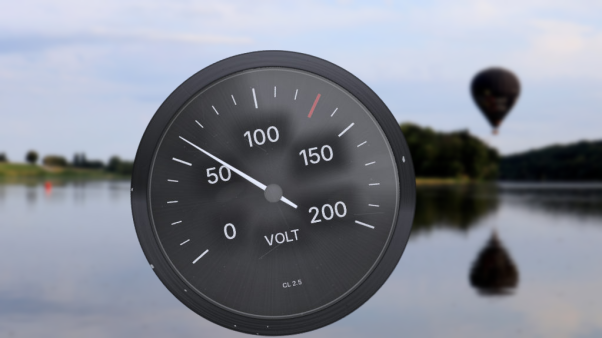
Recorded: 60 V
